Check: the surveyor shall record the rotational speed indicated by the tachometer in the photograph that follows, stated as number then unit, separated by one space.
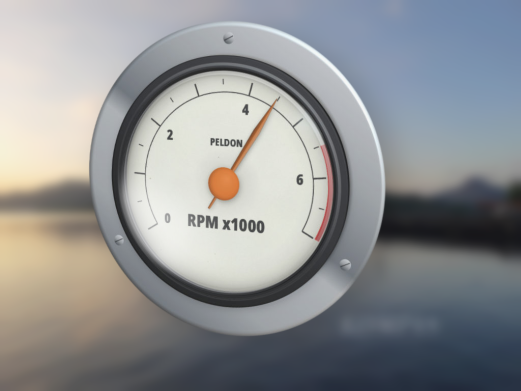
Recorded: 4500 rpm
